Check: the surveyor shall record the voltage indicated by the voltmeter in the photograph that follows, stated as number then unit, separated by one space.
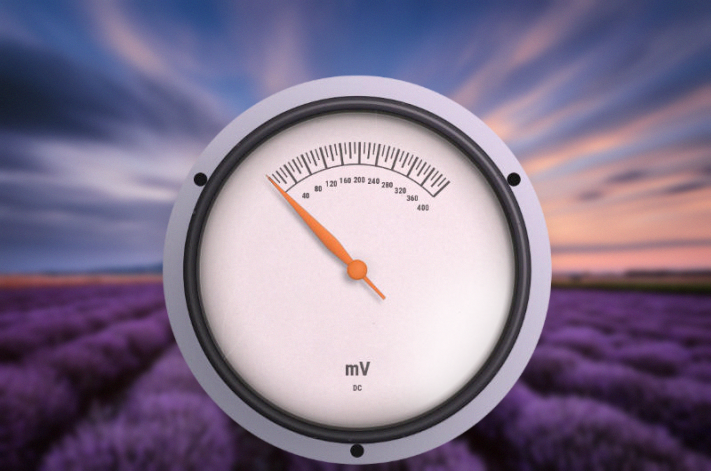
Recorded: 0 mV
